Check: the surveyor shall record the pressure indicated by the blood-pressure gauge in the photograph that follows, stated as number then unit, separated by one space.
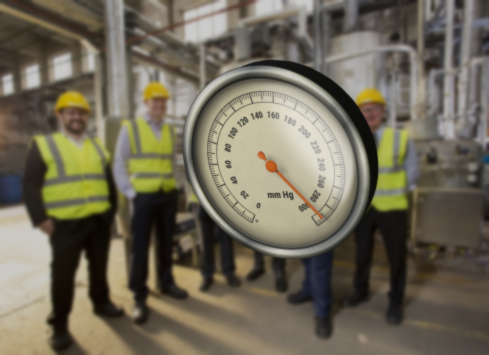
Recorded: 290 mmHg
